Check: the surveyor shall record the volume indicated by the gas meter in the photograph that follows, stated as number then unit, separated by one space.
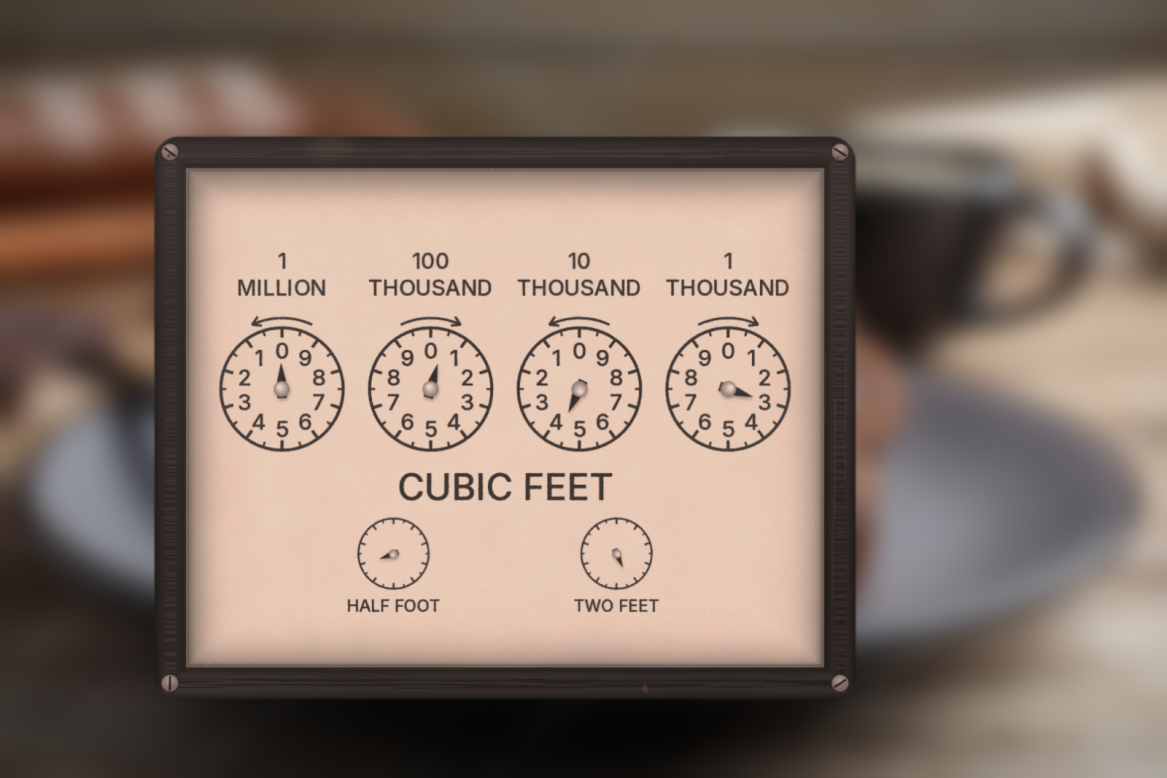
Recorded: 4300 ft³
